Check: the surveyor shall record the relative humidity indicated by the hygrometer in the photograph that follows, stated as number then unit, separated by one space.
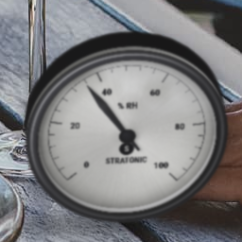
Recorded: 36 %
